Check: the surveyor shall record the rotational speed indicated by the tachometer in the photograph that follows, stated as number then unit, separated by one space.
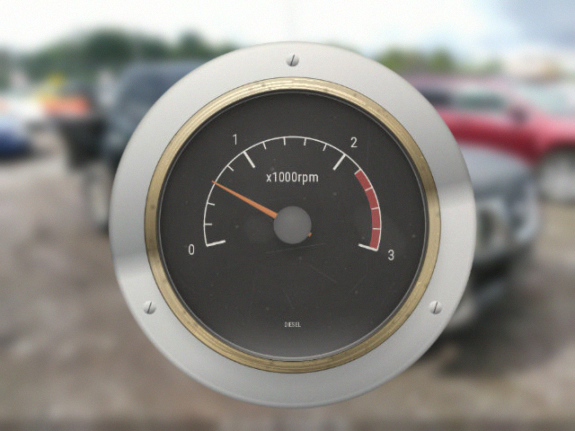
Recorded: 600 rpm
